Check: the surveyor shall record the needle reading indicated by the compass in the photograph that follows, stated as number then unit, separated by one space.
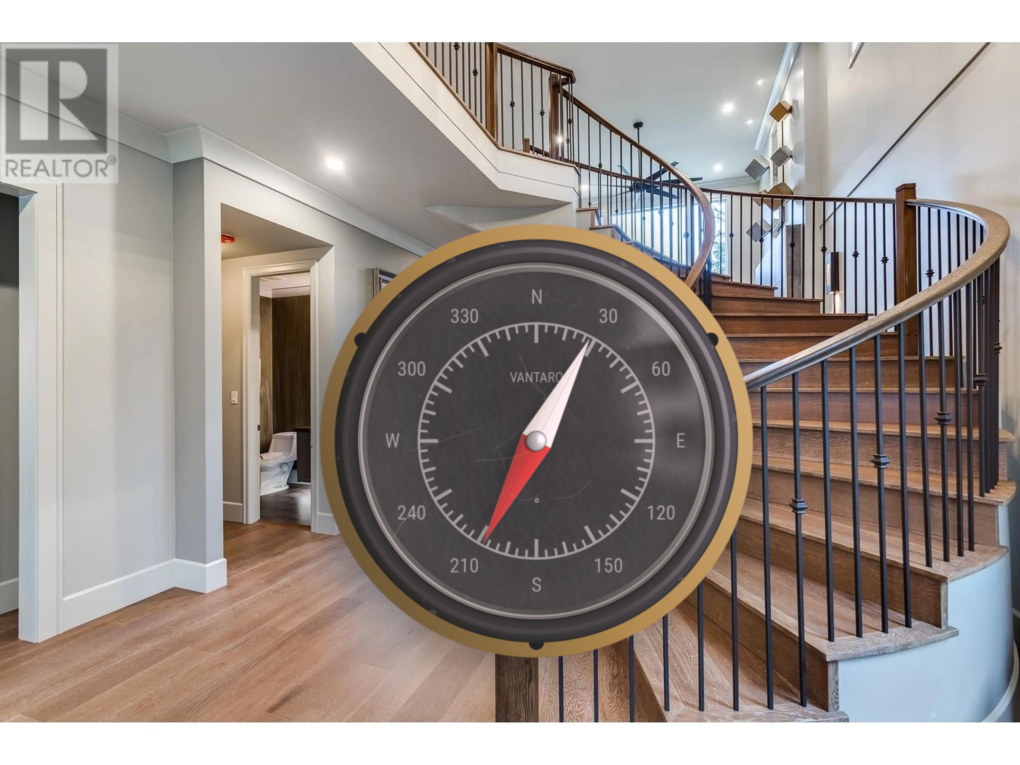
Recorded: 207.5 °
